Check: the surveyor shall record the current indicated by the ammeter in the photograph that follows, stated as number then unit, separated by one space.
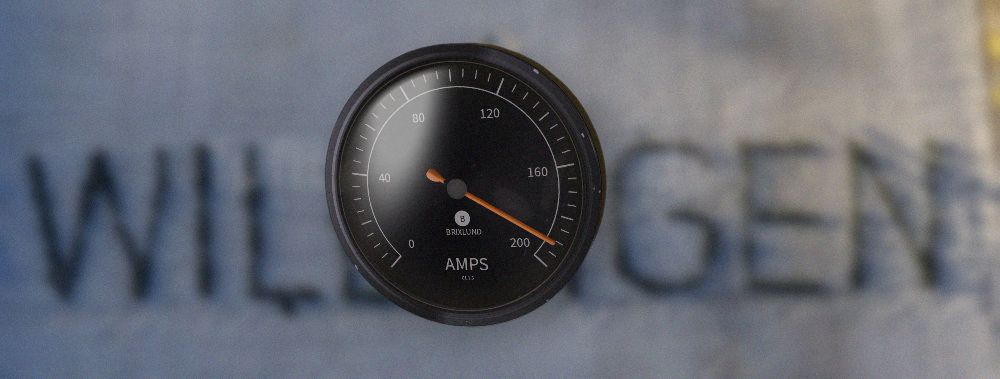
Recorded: 190 A
